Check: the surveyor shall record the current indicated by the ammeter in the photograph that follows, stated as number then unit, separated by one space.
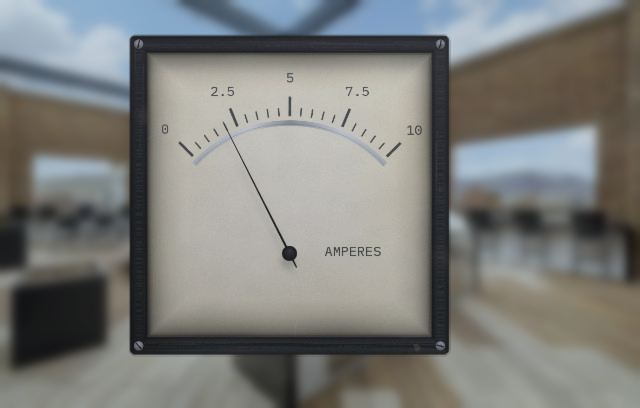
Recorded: 2 A
